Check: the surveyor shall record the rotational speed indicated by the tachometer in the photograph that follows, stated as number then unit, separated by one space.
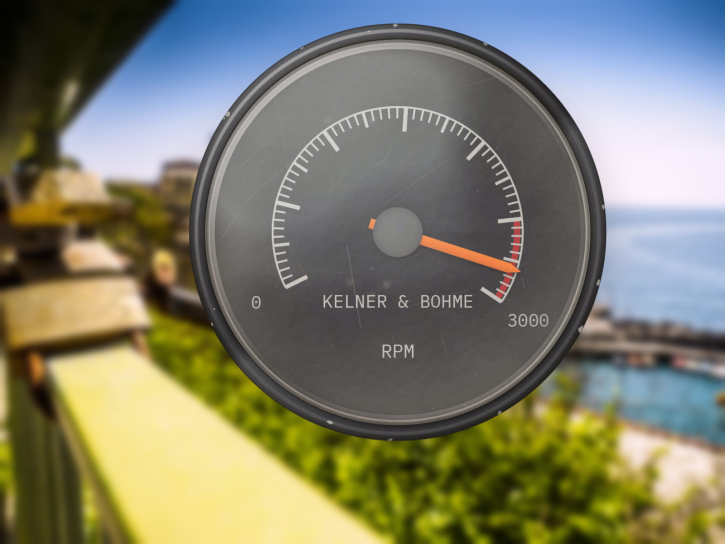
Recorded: 2800 rpm
